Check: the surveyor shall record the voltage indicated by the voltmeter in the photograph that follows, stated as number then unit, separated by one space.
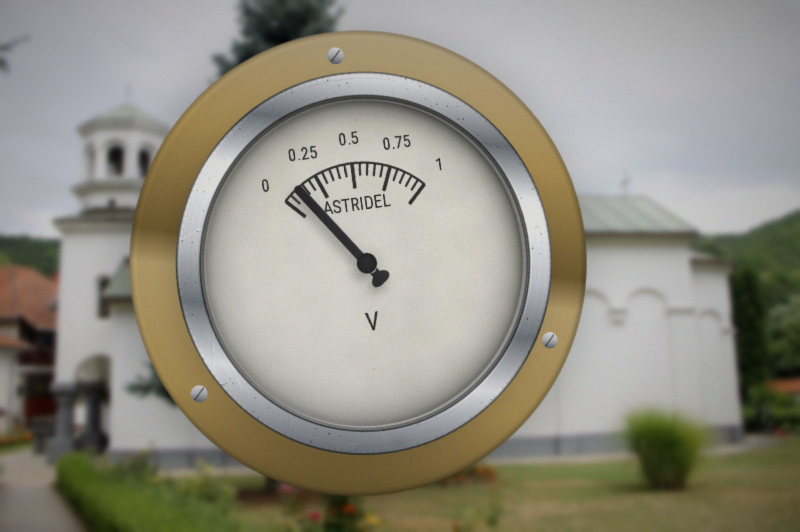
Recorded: 0.1 V
